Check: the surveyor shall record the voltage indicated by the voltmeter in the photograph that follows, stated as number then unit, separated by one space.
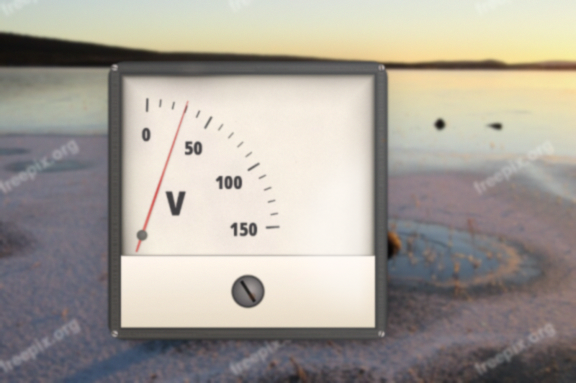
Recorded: 30 V
